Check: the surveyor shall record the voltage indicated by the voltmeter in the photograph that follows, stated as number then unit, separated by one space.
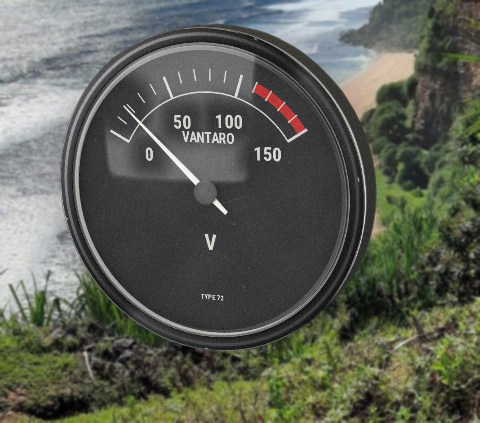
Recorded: 20 V
